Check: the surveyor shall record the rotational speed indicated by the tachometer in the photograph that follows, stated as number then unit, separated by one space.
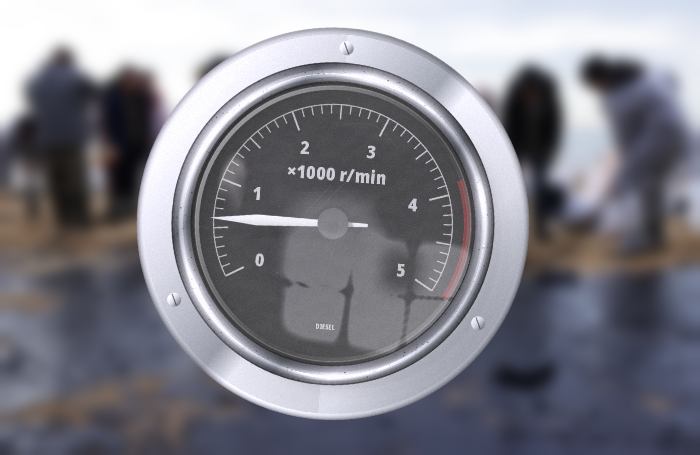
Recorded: 600 rpm
